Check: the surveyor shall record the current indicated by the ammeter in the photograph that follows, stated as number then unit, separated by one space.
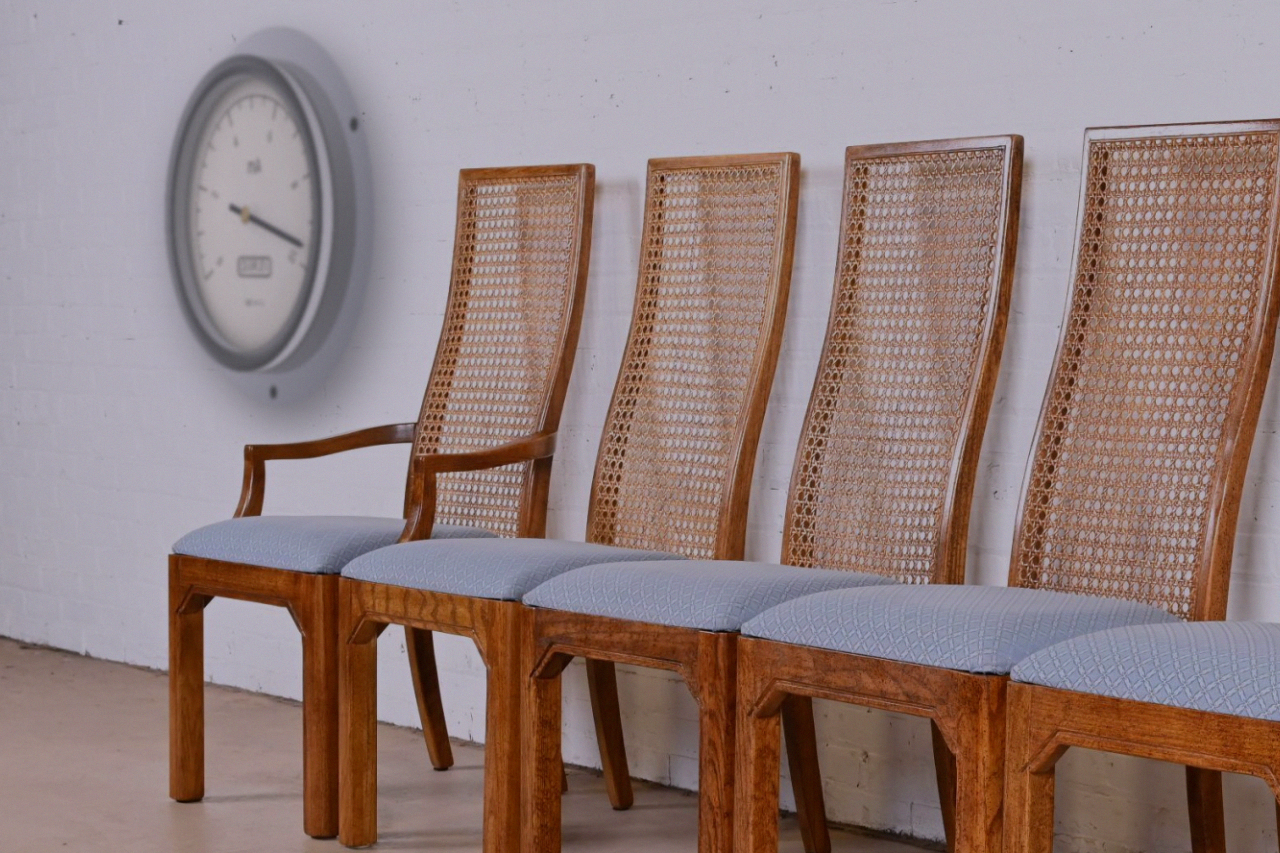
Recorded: 9.5 mA
